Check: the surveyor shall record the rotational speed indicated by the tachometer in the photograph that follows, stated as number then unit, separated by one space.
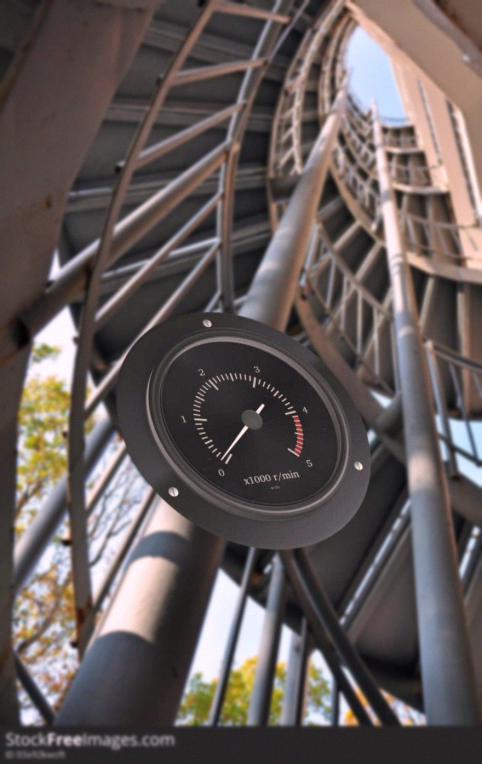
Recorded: 100 rpm
